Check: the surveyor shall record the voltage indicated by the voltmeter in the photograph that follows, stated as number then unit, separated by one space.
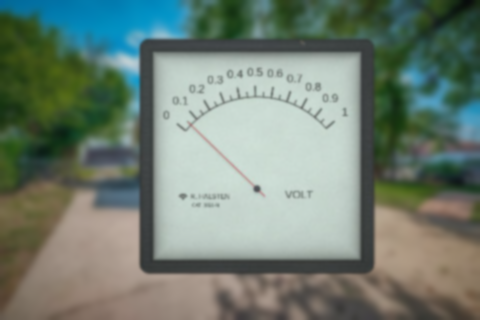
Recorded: 0.05 V
